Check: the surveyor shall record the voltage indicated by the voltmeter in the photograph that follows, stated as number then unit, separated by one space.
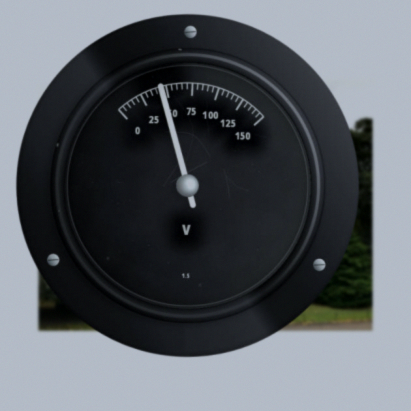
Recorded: 45 V
